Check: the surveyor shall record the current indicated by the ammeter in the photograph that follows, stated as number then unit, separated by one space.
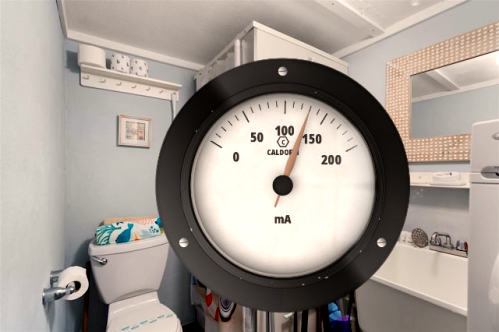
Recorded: 130 mA
